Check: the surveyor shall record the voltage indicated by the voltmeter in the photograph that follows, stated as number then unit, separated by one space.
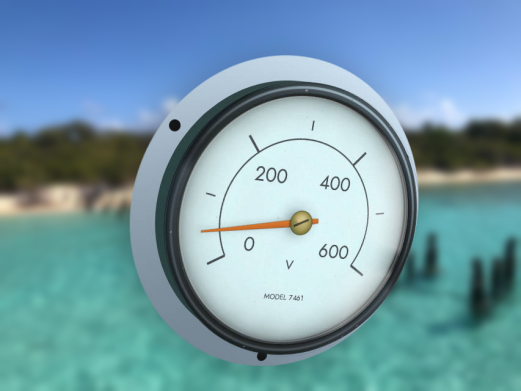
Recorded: 50 V
